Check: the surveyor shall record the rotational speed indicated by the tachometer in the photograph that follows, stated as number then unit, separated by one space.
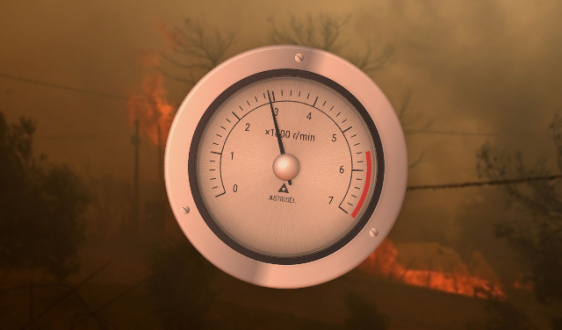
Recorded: 2900 rpm
